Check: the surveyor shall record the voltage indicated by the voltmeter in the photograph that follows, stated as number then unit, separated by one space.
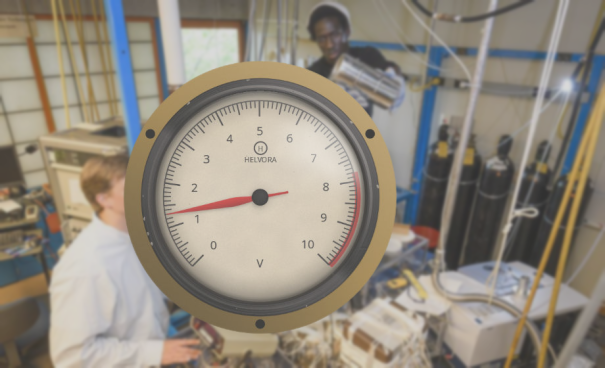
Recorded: 1.3 V
